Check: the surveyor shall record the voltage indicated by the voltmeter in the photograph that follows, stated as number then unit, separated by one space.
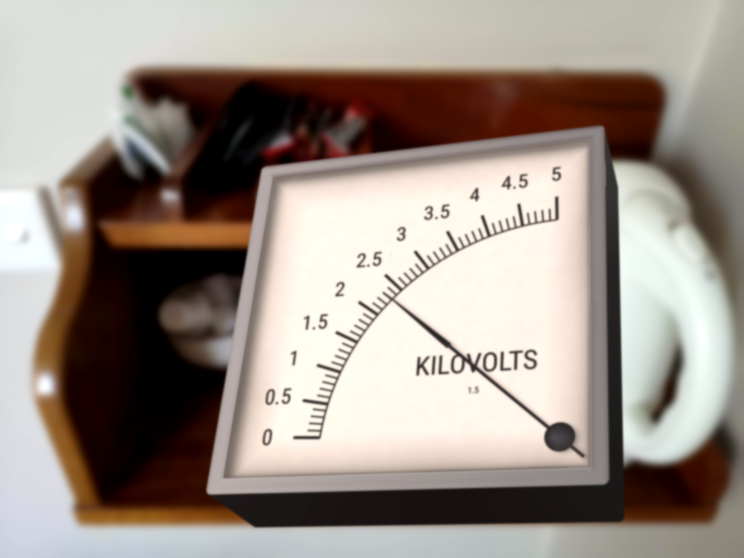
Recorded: 2.3 kV
